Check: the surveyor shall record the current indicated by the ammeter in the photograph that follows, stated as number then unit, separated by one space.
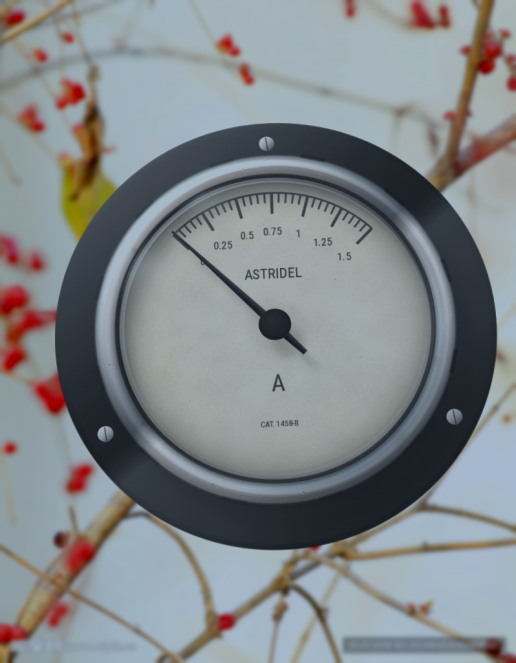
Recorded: 0 A
